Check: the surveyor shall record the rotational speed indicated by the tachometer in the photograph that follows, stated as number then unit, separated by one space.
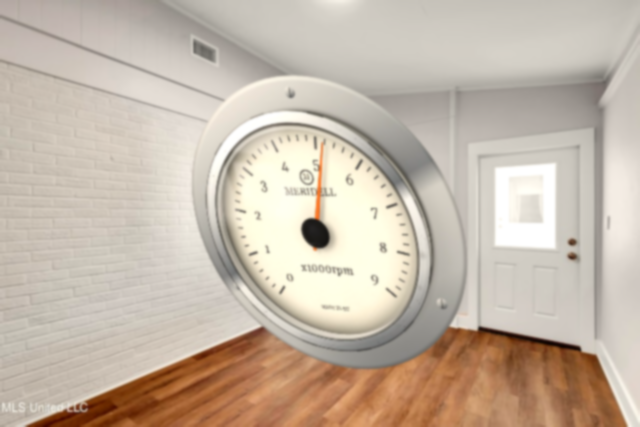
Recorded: 5200 rpm
